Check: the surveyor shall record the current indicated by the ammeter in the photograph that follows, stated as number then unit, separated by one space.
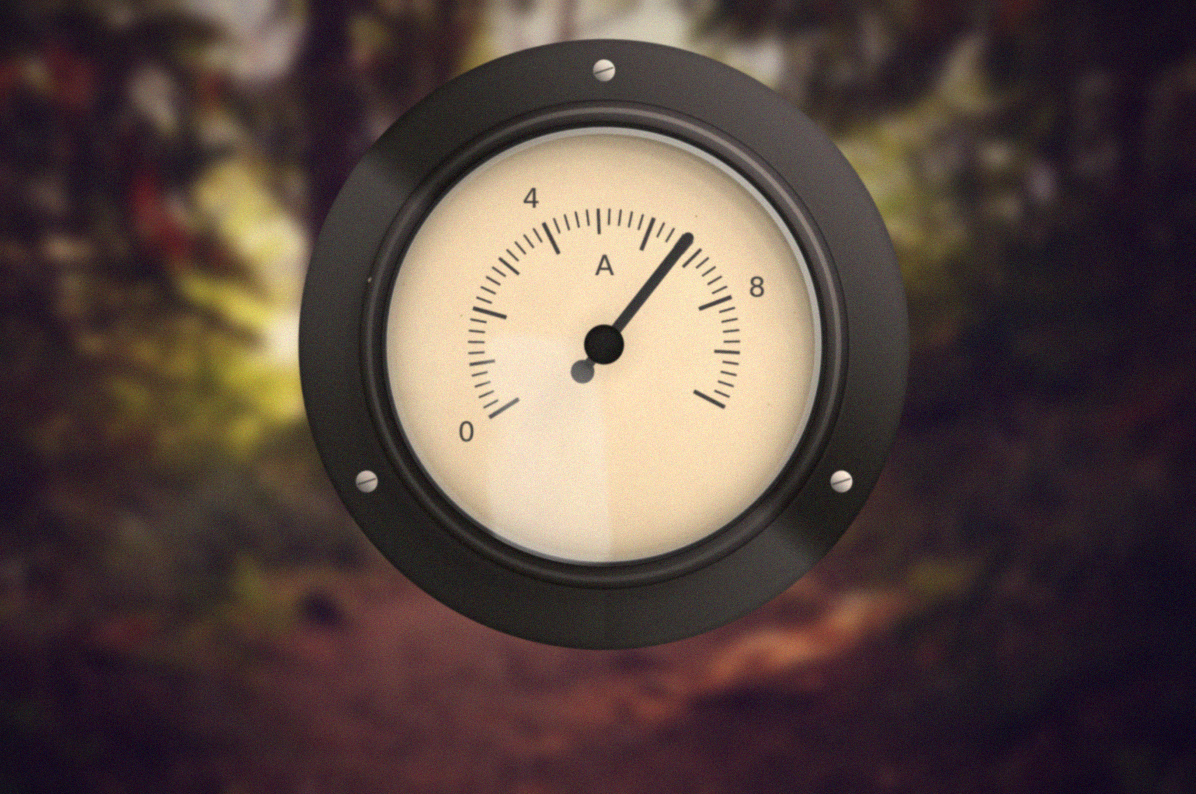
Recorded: 6.7 A
